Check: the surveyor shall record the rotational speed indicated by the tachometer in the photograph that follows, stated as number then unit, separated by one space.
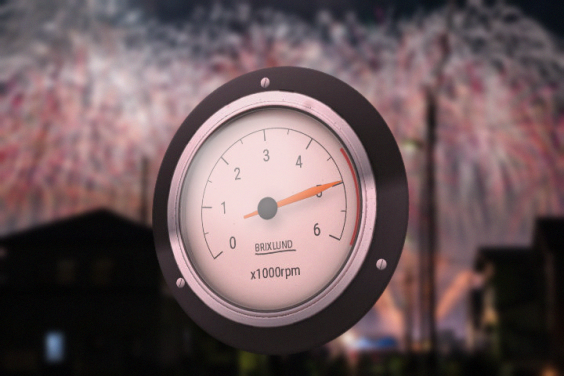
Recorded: 5000 rpm
